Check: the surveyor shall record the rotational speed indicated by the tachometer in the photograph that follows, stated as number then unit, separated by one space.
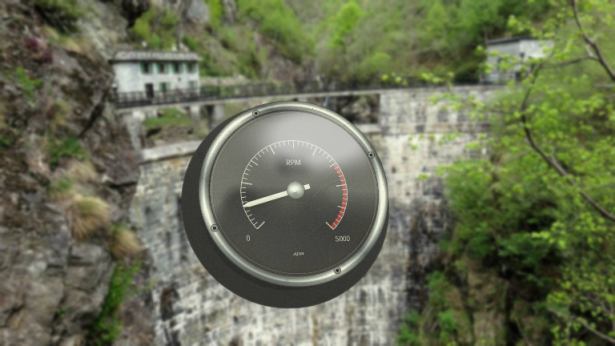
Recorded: 500 rpm
